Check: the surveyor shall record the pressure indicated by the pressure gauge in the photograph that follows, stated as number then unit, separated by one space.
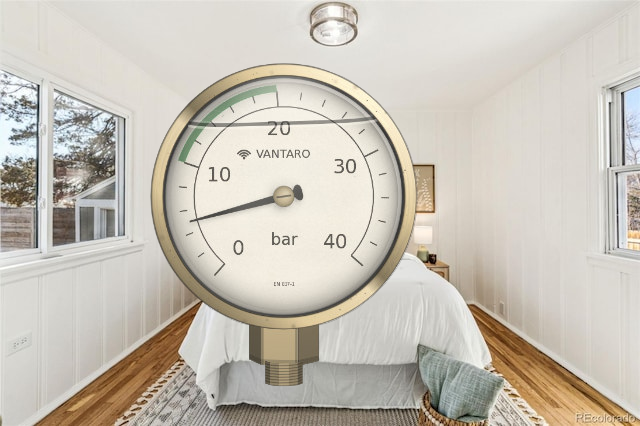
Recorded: 5 bar
